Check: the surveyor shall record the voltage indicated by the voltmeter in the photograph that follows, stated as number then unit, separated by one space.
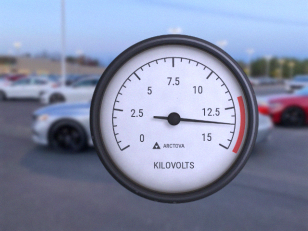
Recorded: 13.5 kV
